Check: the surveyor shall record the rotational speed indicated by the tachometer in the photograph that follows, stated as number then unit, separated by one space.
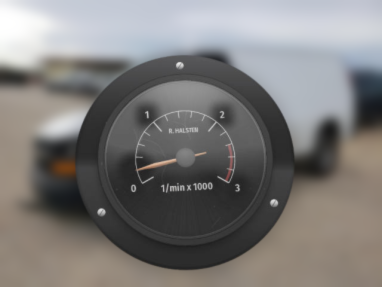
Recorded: 200 rpm
